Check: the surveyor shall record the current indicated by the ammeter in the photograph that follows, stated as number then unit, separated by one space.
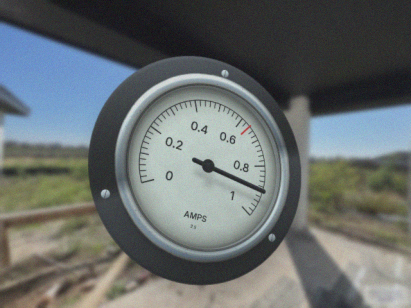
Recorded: 0.9 A
